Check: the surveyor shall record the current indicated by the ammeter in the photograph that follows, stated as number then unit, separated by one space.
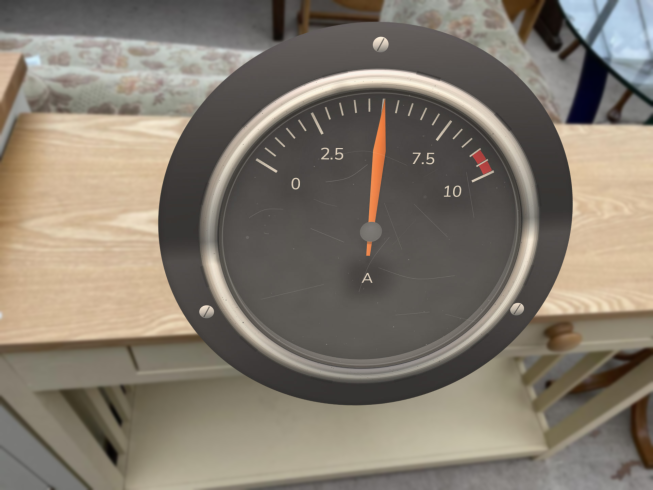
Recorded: 5 A
